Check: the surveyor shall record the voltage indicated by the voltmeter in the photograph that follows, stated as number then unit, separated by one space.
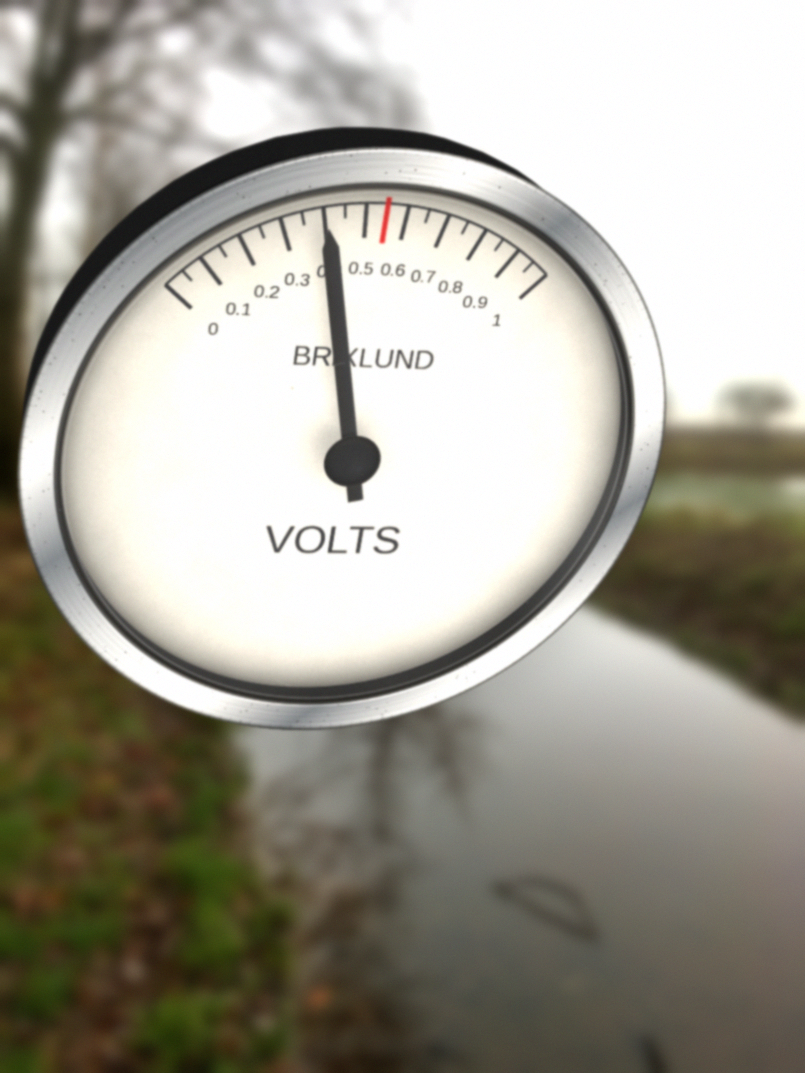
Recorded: 0.4 V
